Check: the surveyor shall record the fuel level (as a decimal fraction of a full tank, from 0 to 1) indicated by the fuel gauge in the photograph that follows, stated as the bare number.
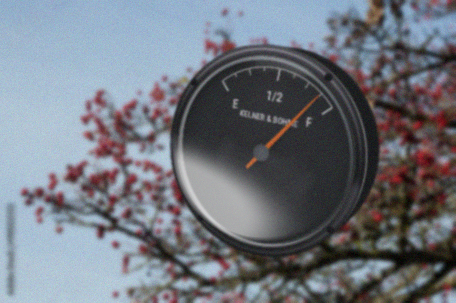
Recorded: 0.875
